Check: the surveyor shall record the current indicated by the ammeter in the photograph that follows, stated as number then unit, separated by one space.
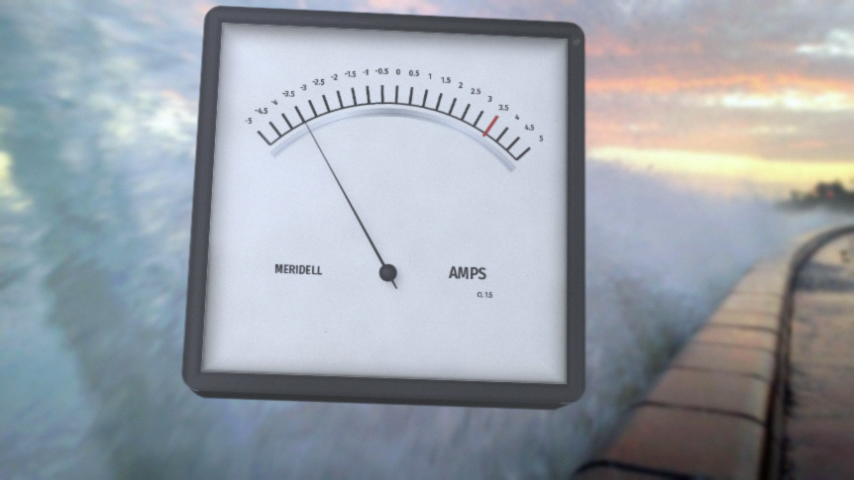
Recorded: -3.5 A
